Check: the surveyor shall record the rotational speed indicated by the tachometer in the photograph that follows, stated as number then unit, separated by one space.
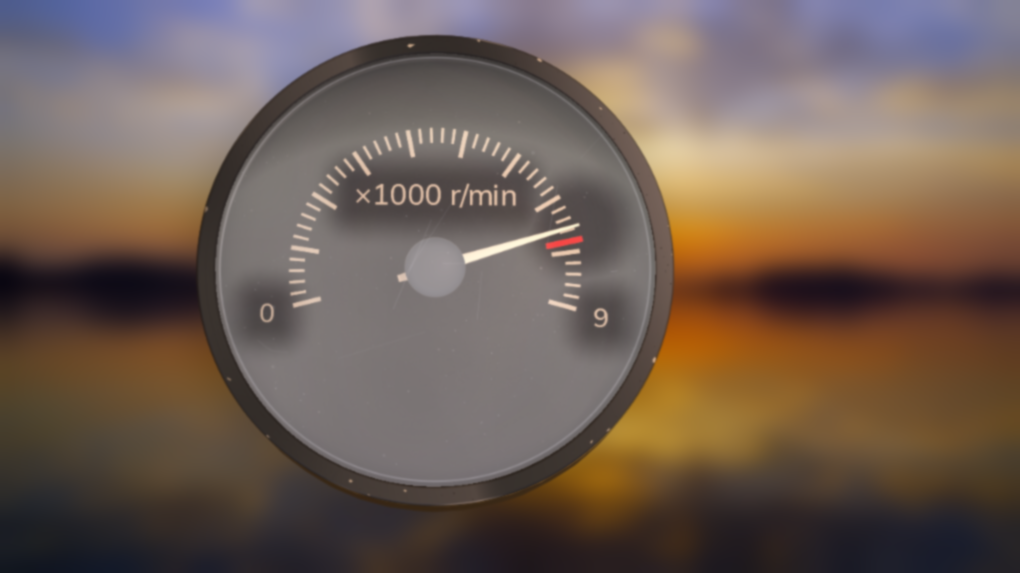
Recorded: 7600 rpm
